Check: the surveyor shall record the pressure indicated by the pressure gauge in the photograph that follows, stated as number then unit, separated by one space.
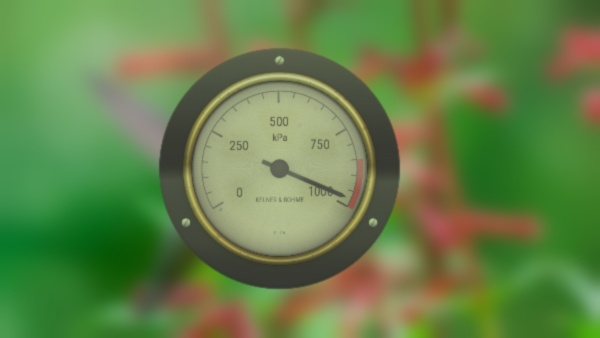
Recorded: 975 kPa
